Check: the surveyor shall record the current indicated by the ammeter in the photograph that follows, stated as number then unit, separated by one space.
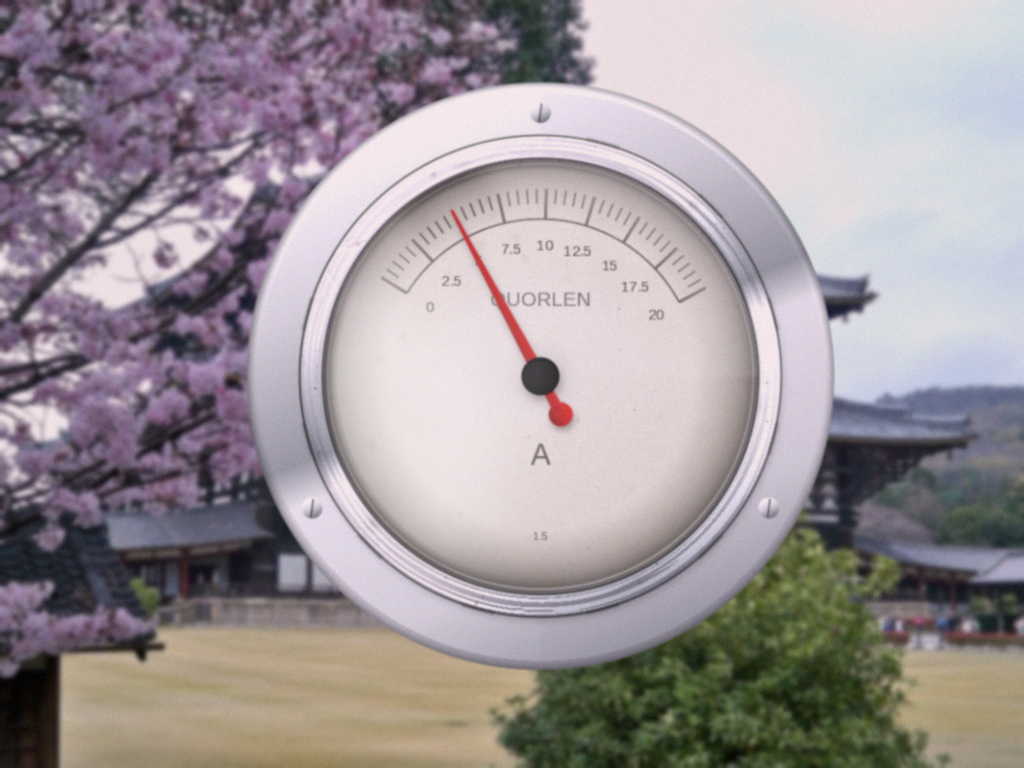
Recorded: 5 A
